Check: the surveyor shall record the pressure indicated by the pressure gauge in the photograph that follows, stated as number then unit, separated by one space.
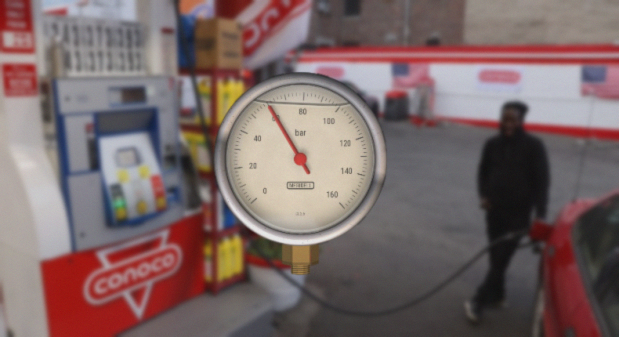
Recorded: 60 bar
